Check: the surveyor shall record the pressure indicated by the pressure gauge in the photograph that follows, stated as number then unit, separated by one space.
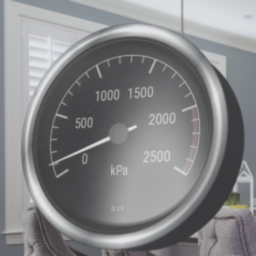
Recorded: 100 kPa
